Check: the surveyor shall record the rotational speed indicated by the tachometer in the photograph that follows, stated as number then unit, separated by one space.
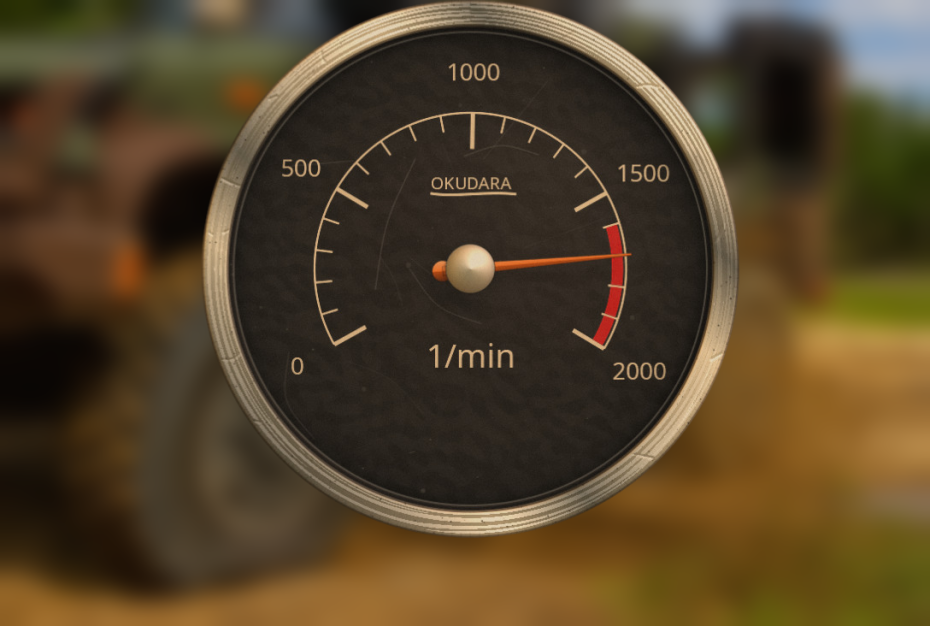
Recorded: 1700 rpm
